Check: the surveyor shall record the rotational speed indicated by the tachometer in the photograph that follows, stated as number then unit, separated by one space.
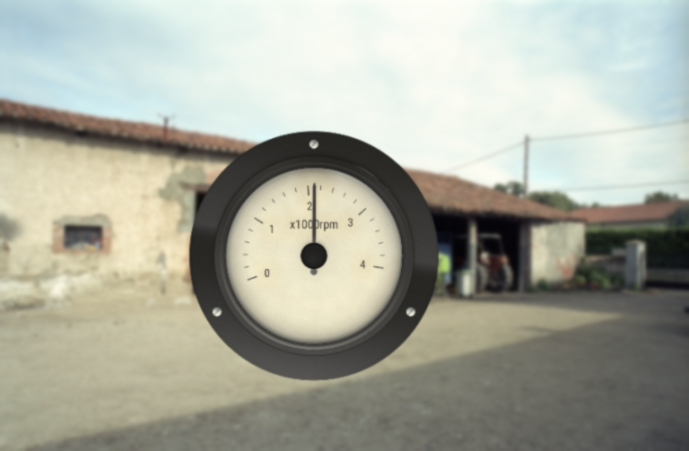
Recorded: 2100 rpm
